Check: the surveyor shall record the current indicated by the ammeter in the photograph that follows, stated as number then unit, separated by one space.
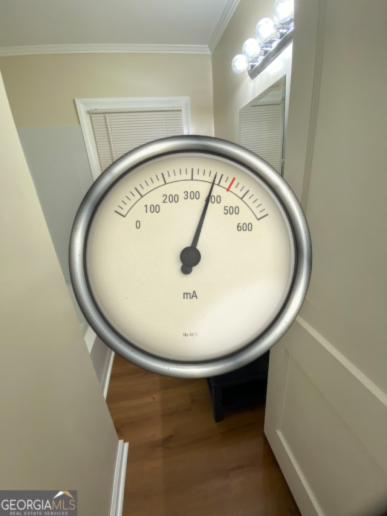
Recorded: 380 mA
